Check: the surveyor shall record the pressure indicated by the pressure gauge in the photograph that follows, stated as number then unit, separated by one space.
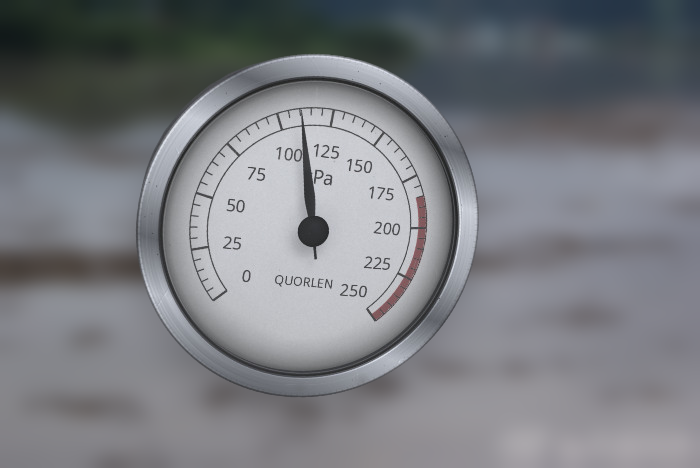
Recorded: 110 kPa
